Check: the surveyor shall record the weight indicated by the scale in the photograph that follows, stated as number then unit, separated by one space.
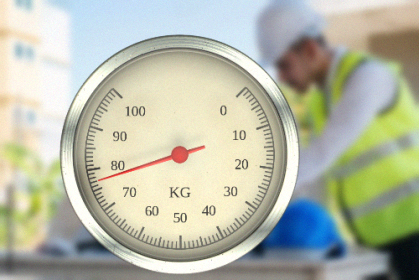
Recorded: 77 kg
